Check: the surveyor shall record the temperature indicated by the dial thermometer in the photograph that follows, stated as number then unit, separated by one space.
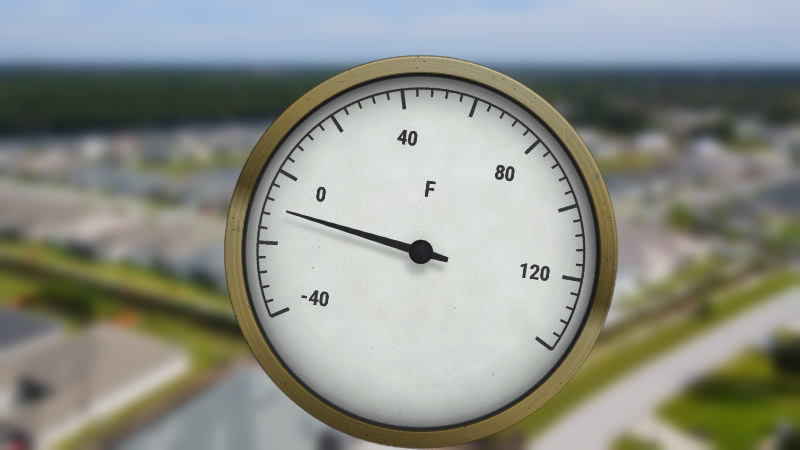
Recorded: -10 °F
